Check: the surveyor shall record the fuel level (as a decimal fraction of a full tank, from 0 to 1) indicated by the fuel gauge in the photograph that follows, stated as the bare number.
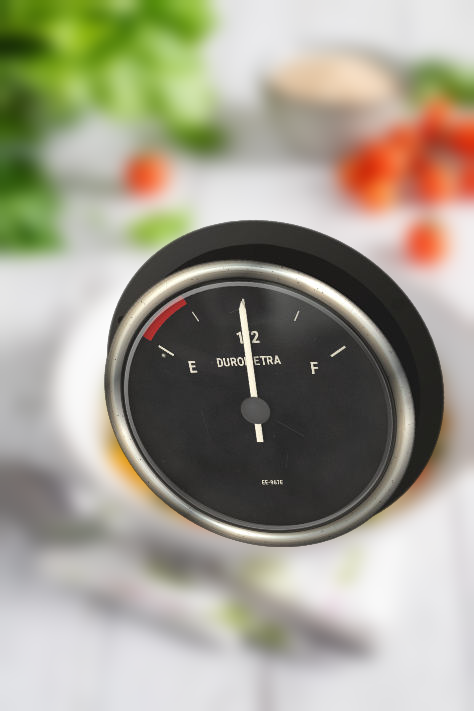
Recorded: 0.5
